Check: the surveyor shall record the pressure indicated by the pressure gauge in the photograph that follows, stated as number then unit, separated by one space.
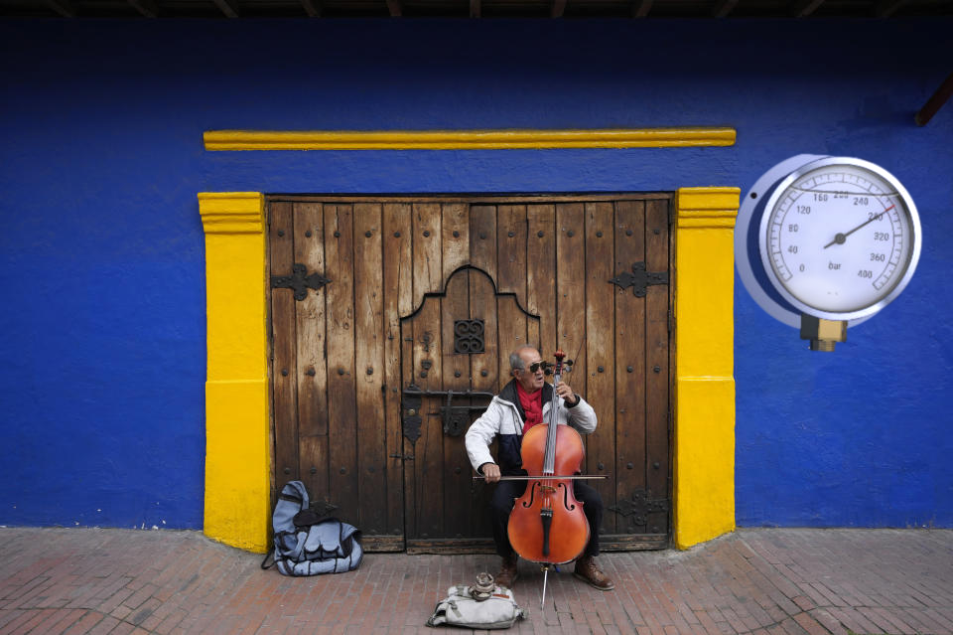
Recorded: 280 bar
